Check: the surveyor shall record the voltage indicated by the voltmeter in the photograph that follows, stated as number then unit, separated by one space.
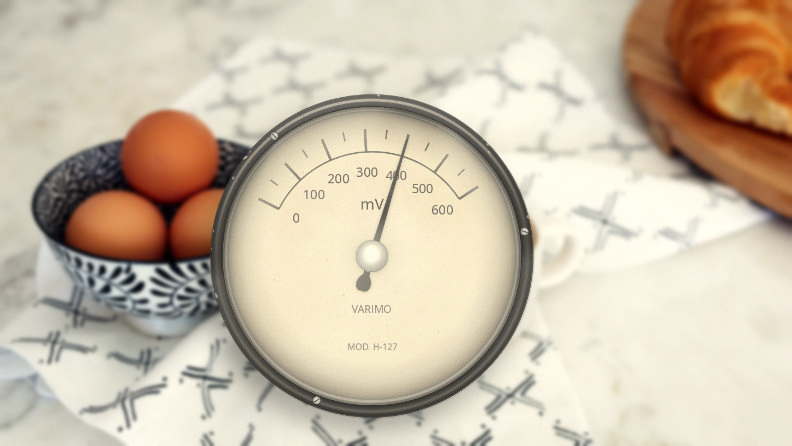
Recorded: 400 mV
